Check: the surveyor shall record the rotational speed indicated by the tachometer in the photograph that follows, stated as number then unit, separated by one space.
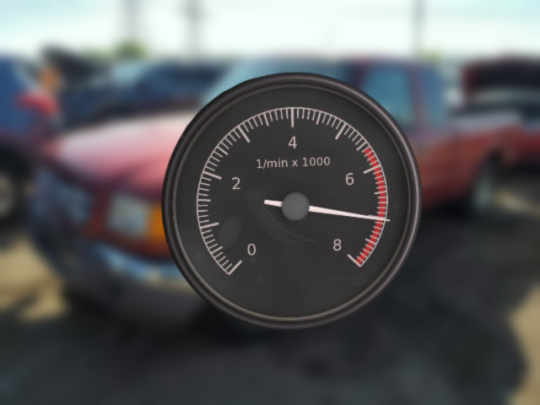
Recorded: 7000 rpm
